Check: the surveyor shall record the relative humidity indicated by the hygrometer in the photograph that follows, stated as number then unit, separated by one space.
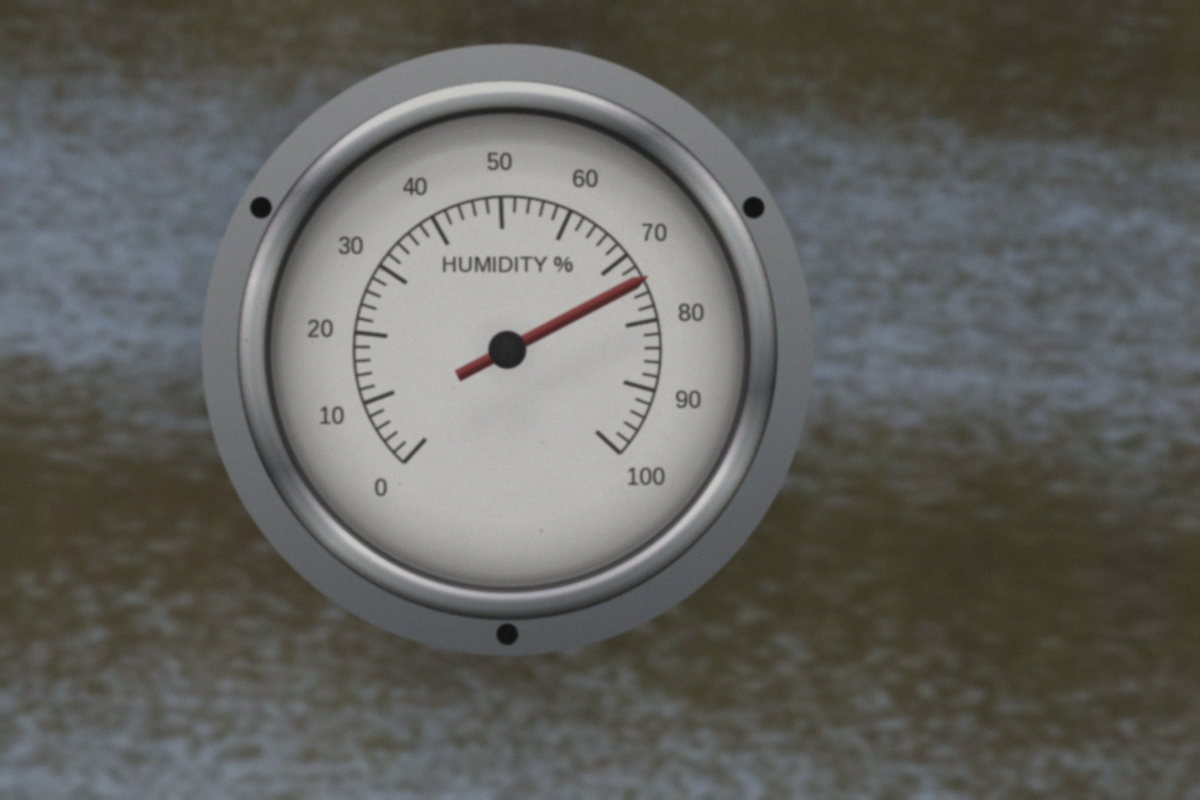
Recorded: 74 %
